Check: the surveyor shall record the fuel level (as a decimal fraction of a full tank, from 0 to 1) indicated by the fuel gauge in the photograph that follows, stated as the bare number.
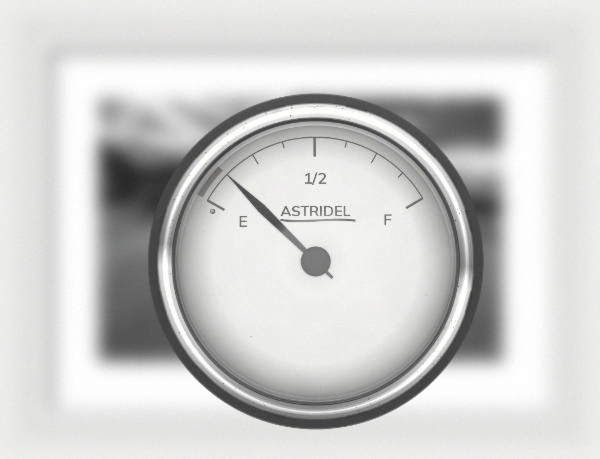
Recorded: 0.125
